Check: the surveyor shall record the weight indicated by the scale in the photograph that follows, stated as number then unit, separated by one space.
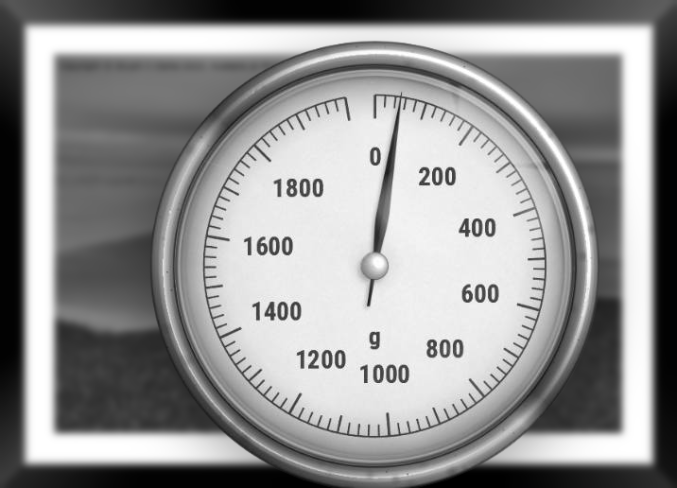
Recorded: 50 g
